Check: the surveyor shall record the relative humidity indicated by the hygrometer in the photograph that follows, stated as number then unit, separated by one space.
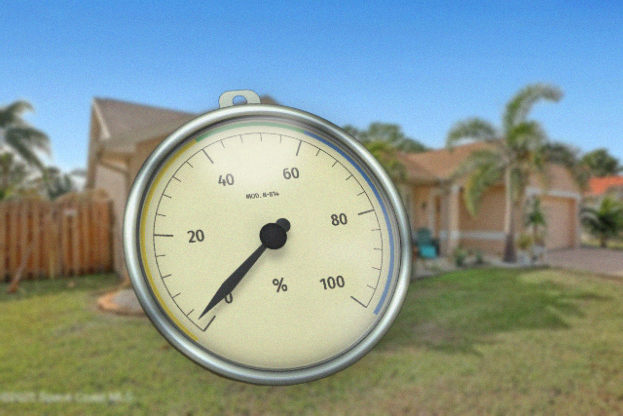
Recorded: 2 %
